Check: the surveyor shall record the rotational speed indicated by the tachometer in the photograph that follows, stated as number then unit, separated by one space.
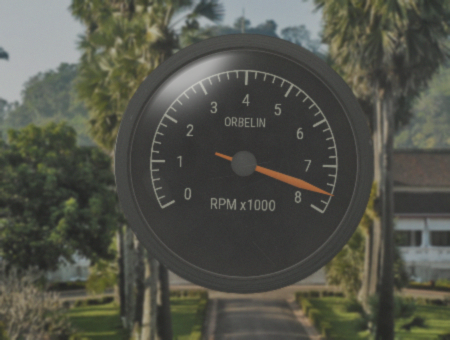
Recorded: 7600 rpm
